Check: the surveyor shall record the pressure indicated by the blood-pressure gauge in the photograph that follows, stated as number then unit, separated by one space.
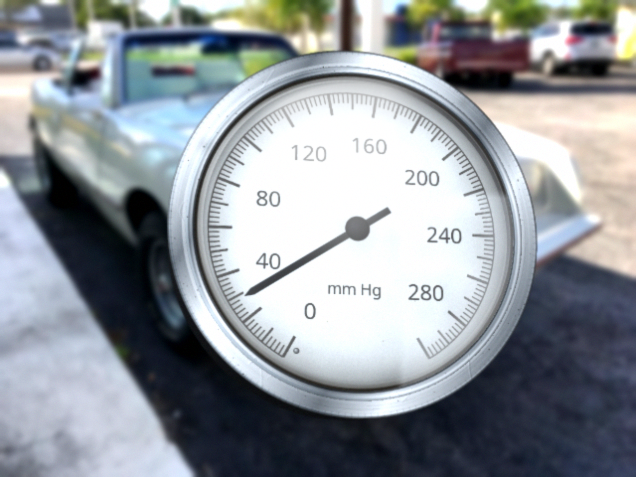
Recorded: 28 mmHg
